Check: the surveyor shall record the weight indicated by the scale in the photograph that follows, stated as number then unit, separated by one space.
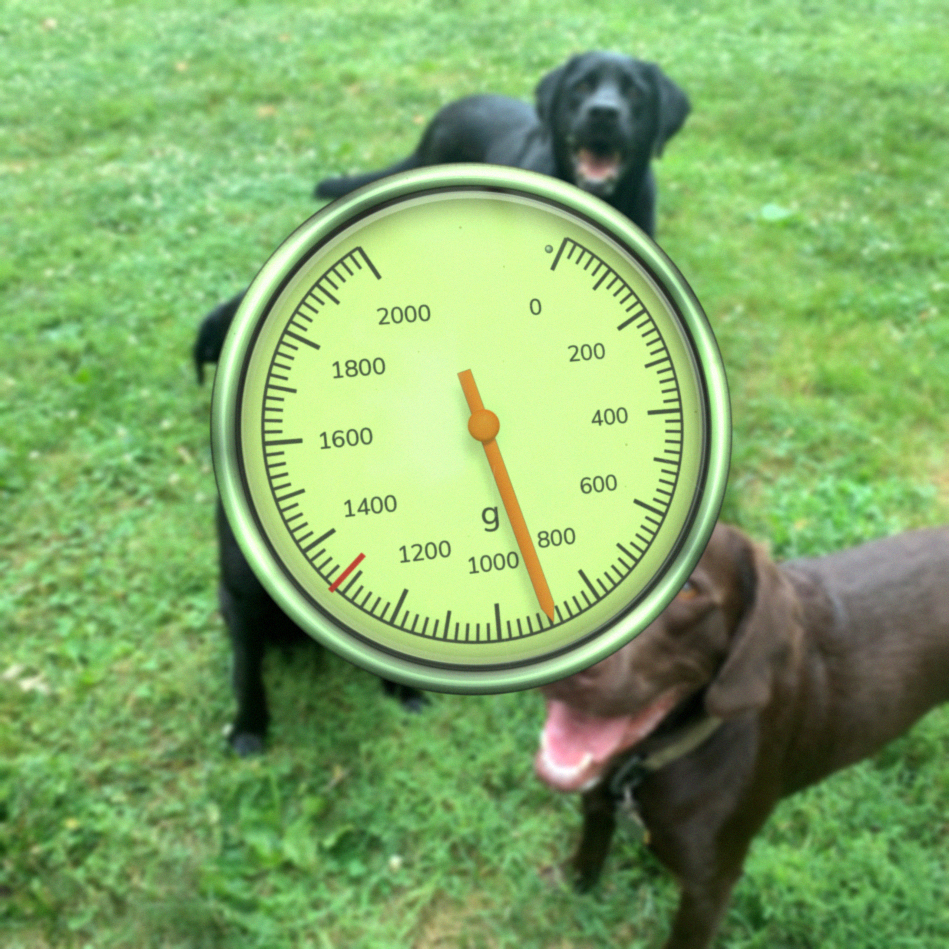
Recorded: 900 g
